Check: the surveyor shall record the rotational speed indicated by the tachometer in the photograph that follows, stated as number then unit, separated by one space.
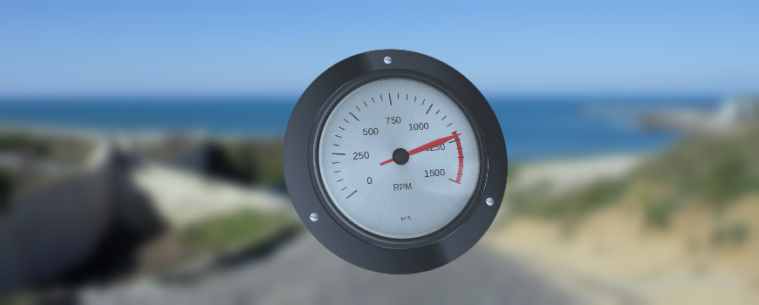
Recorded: 1225 rpm
